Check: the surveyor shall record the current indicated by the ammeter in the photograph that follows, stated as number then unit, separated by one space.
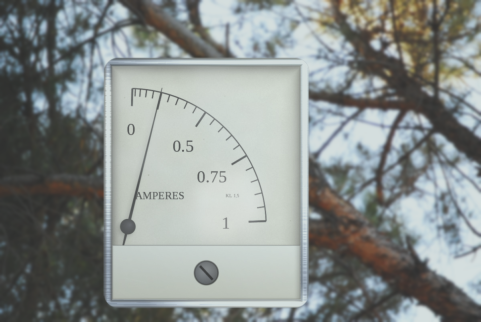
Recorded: 0.25 A
